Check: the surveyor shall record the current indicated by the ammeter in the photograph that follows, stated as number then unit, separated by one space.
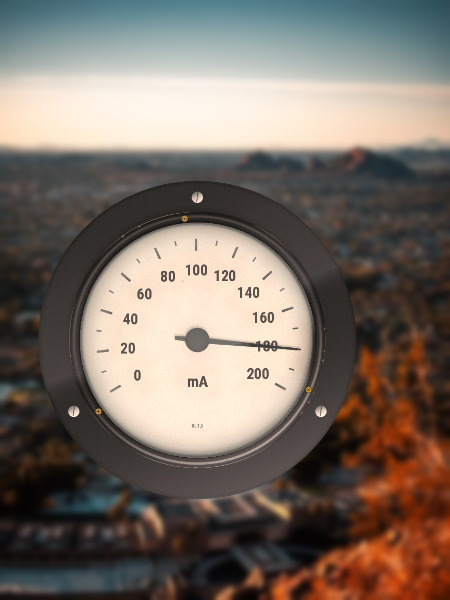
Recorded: 180 mA
